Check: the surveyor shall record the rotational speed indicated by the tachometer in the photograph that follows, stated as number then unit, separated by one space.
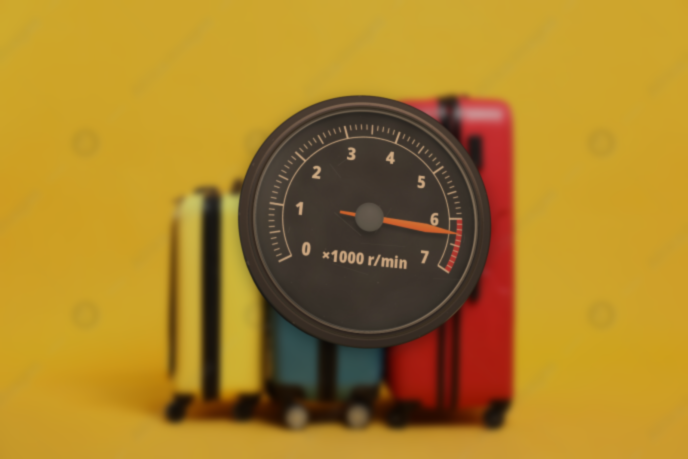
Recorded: 6300 rpm
